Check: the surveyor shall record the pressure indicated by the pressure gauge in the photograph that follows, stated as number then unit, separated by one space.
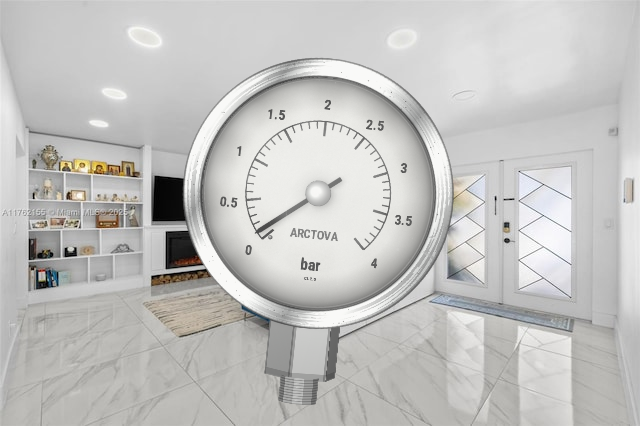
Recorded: 0.1 bar
